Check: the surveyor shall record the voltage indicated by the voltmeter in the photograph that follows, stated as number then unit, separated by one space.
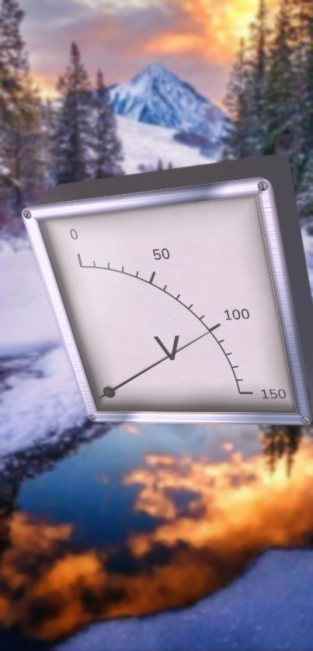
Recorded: 100 V
